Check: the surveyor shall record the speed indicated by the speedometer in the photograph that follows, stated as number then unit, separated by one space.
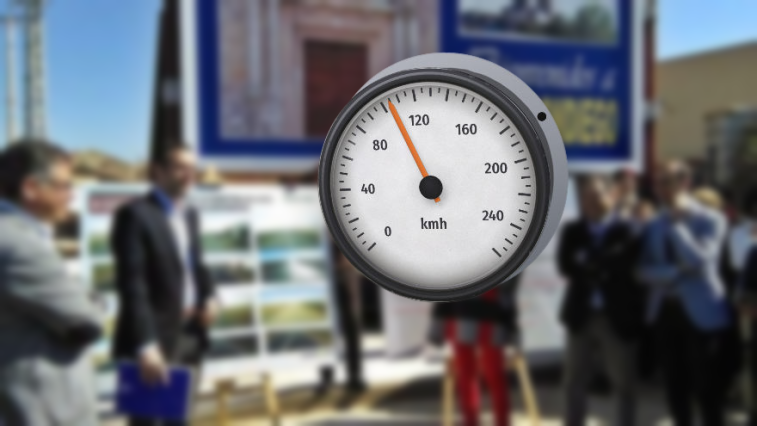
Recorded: 105 km/h
